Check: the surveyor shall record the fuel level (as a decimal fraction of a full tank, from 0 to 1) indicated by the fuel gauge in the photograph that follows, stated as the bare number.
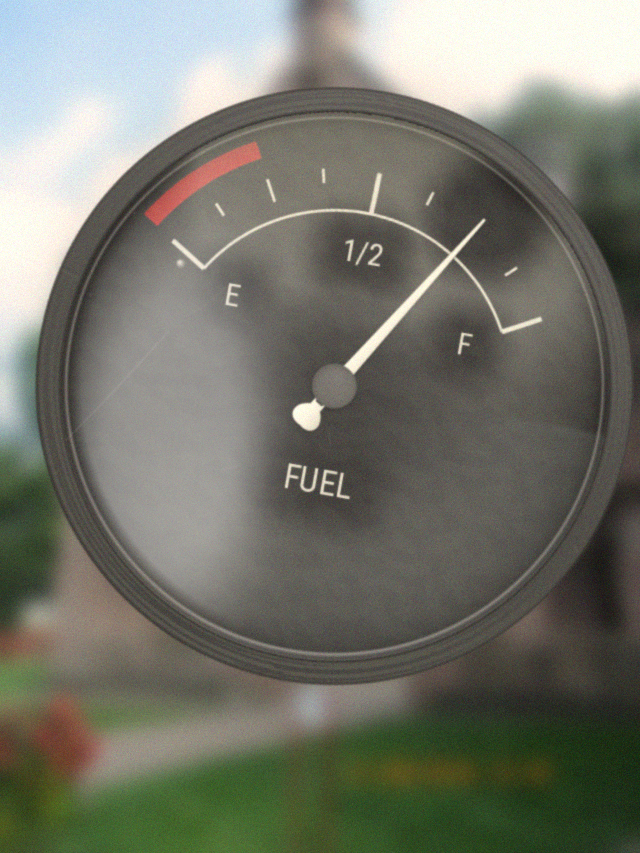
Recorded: 0.75
